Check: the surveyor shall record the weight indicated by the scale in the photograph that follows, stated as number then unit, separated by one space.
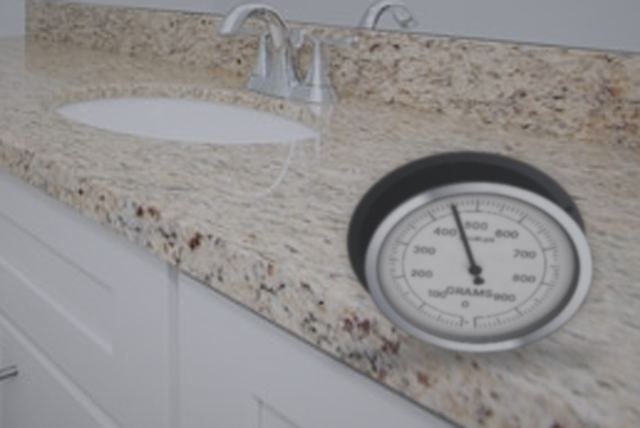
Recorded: 450 g
